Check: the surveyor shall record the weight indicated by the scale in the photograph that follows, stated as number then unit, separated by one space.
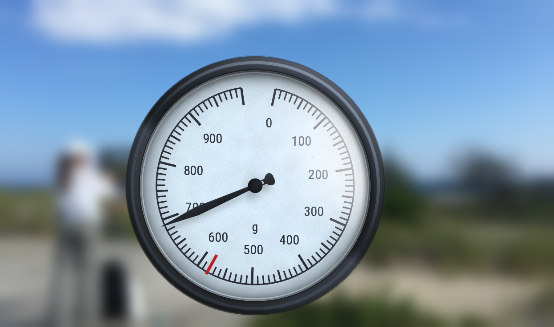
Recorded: 690 g
